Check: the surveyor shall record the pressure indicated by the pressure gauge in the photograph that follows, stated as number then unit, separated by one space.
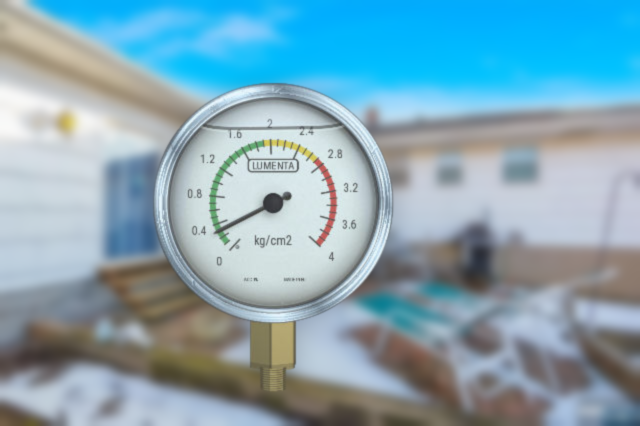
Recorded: 0.3 kg/cm²
